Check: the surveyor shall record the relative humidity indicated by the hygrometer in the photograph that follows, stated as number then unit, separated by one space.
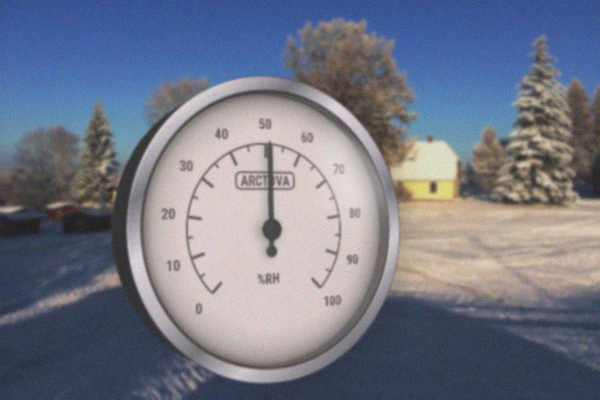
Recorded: 50 %
